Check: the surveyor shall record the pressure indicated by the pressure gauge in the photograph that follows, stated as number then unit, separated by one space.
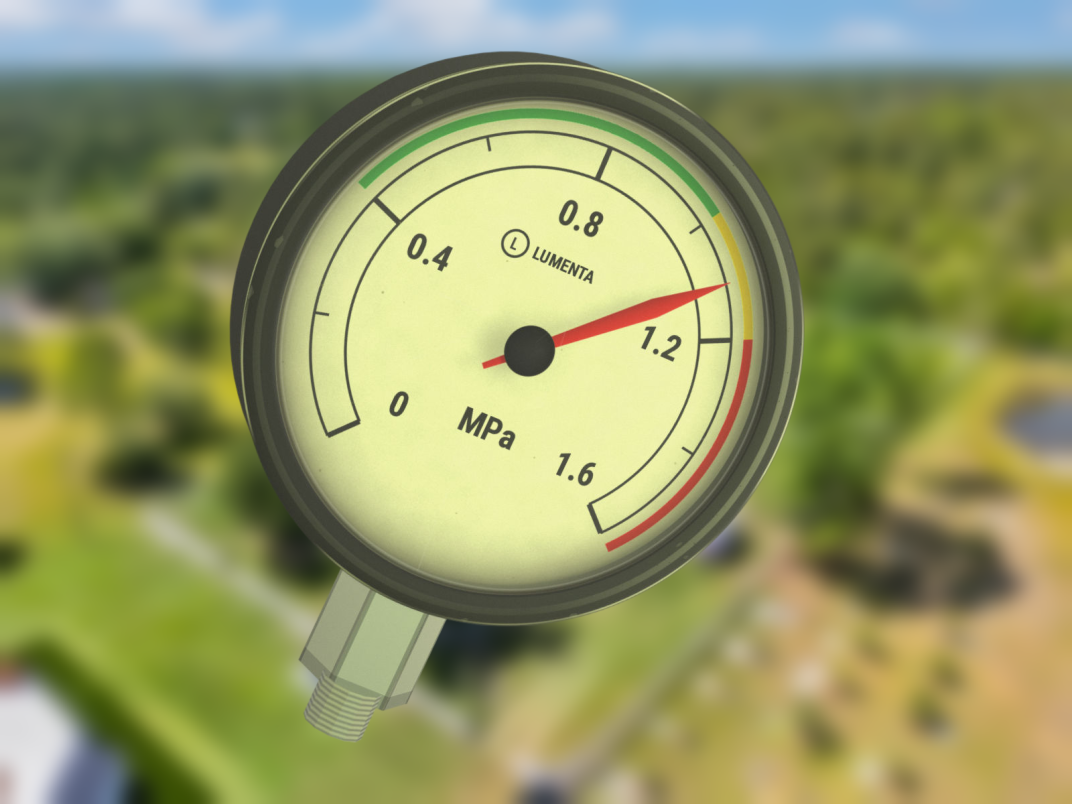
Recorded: 1.1 MPa
